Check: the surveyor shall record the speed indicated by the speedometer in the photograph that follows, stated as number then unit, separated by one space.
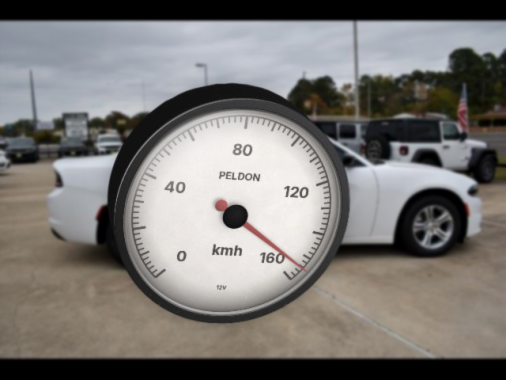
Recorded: 154 km/h
